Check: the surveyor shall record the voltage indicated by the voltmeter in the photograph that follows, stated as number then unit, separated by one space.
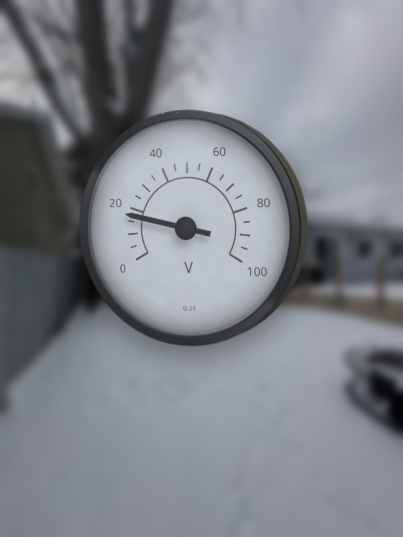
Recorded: 17.5 V
